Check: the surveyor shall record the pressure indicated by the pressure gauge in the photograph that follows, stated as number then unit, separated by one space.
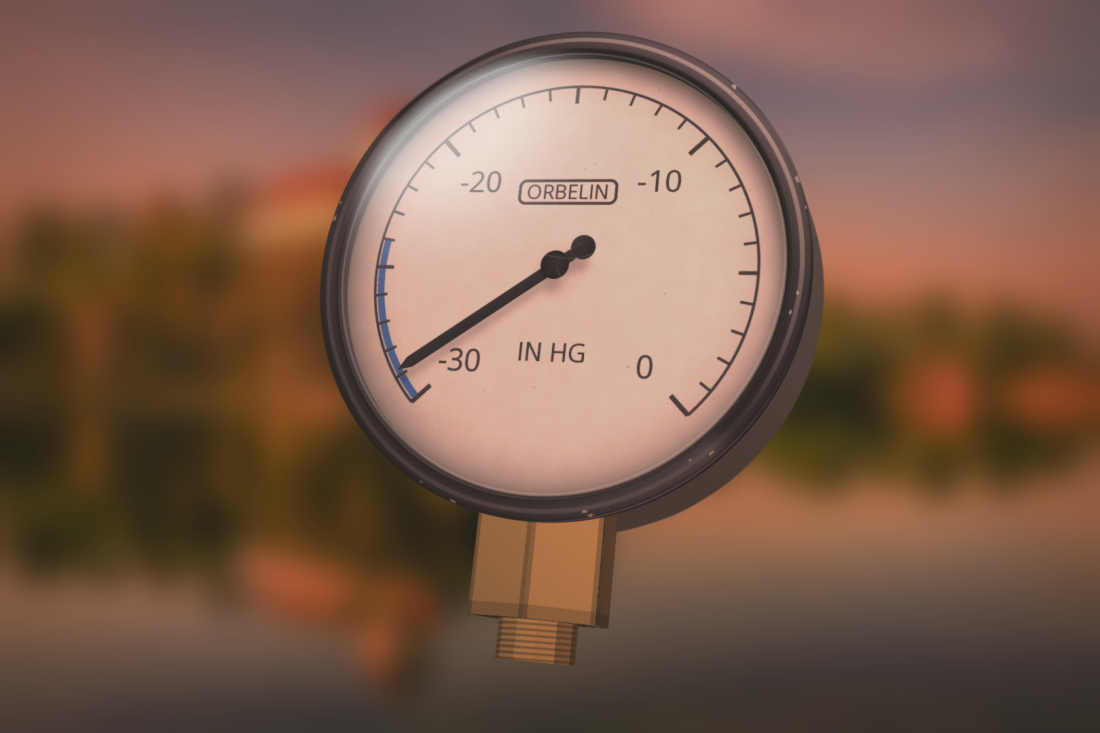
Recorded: -29 inHg
